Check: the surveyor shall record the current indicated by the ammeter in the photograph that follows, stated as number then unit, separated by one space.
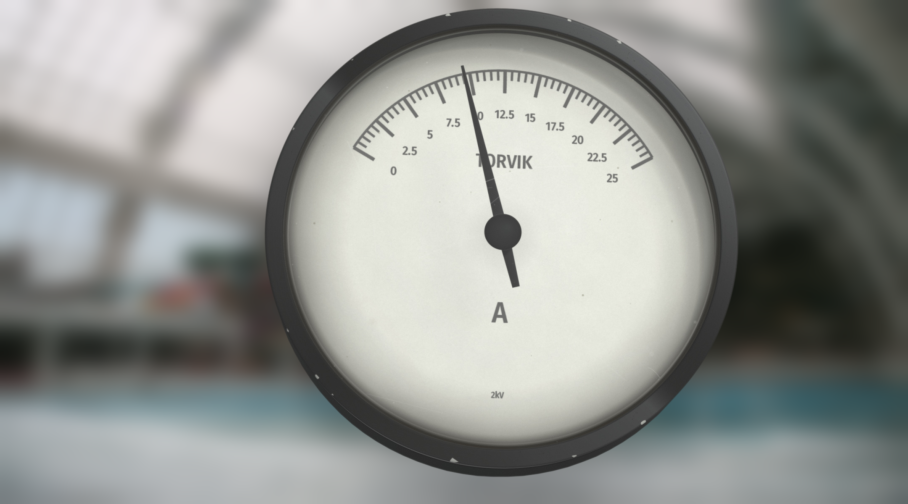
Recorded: 9.5 A
